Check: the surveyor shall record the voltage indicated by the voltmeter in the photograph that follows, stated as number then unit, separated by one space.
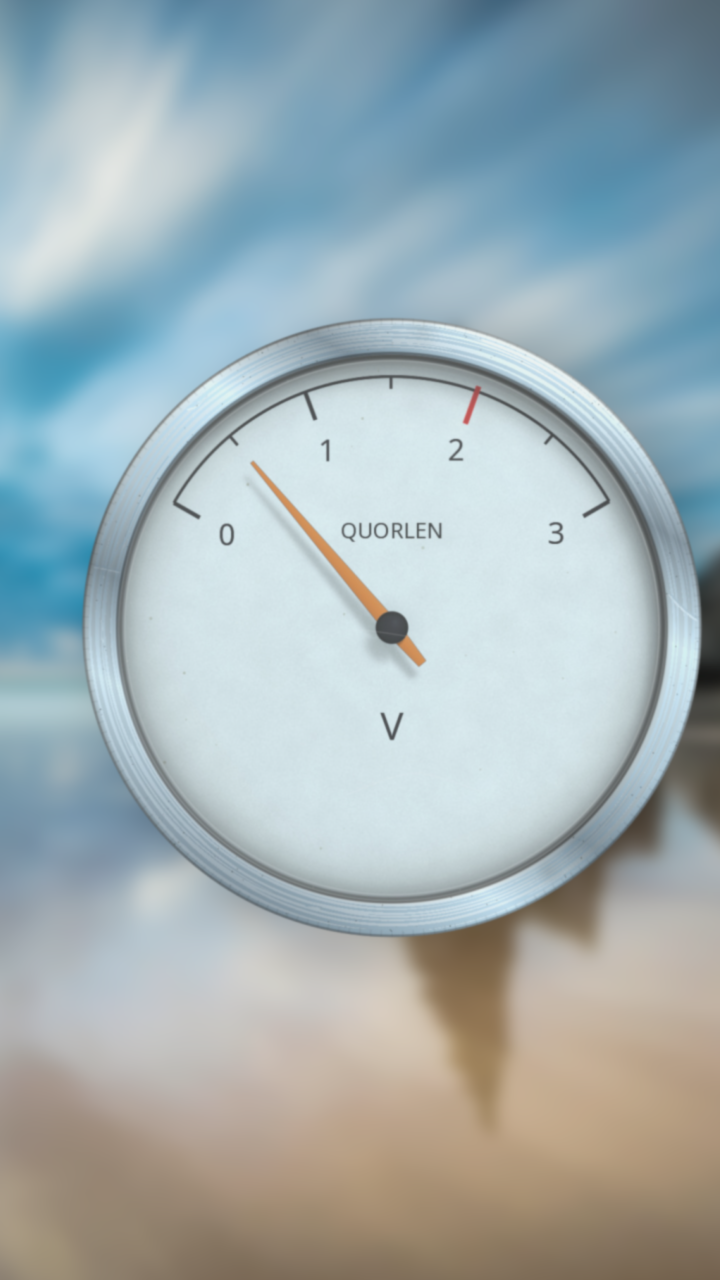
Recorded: 0.5 V
